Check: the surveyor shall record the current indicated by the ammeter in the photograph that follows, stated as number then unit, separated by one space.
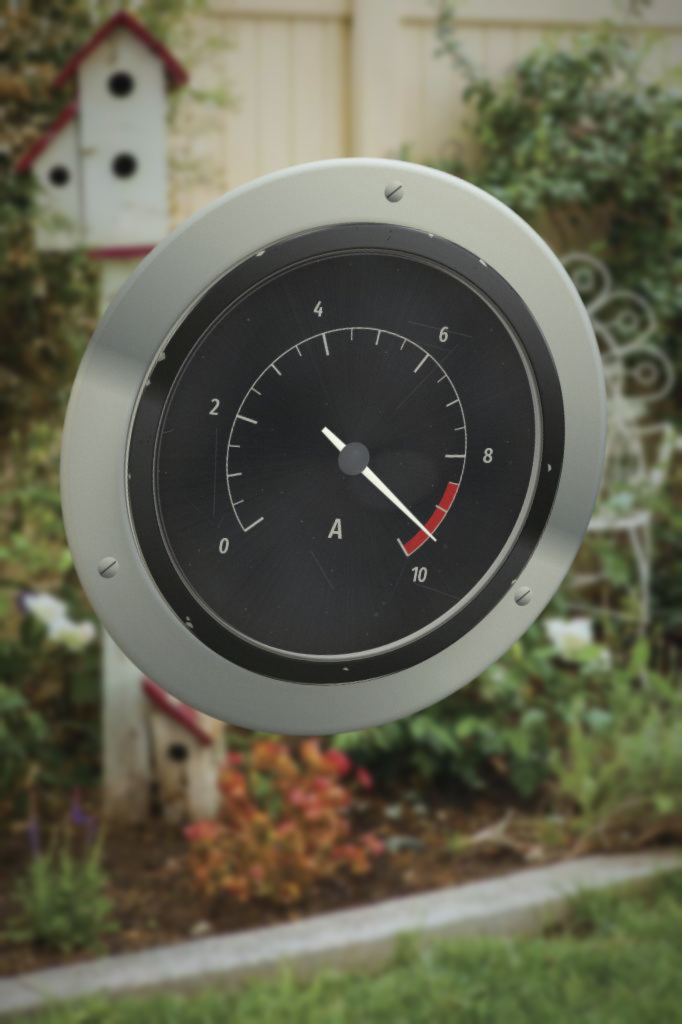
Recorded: 9.5 A
